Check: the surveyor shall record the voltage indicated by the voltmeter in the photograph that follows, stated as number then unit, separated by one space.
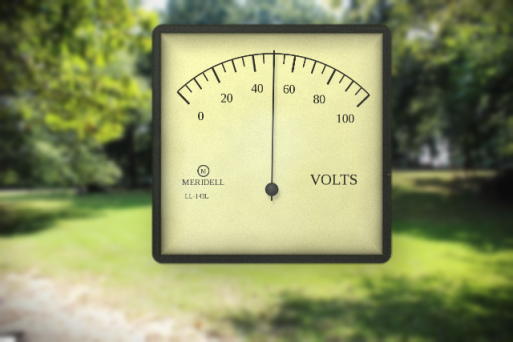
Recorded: 50 V
